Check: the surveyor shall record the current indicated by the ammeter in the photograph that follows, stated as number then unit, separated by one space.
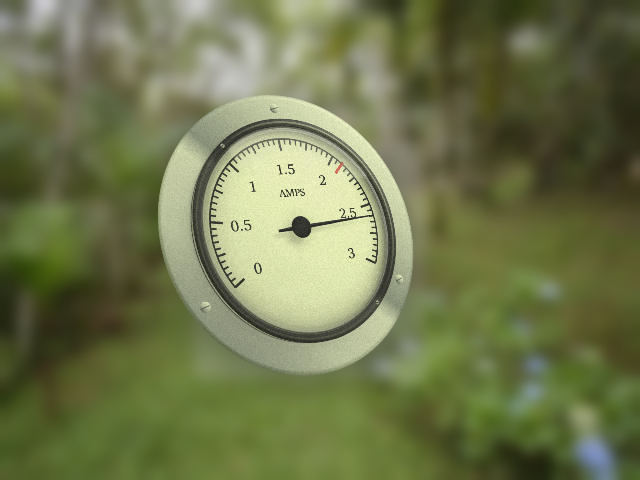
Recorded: 2.6 A
